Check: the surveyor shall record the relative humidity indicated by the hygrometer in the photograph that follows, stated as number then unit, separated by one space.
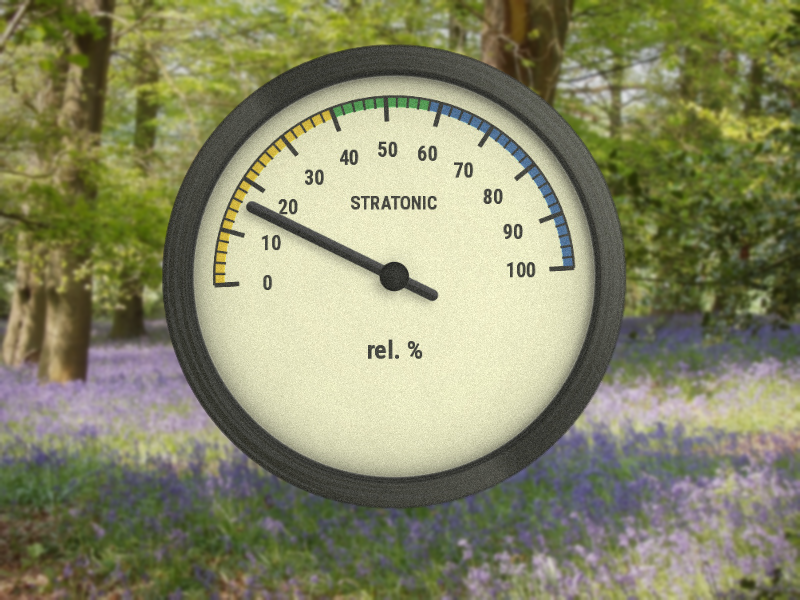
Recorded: 16 %
